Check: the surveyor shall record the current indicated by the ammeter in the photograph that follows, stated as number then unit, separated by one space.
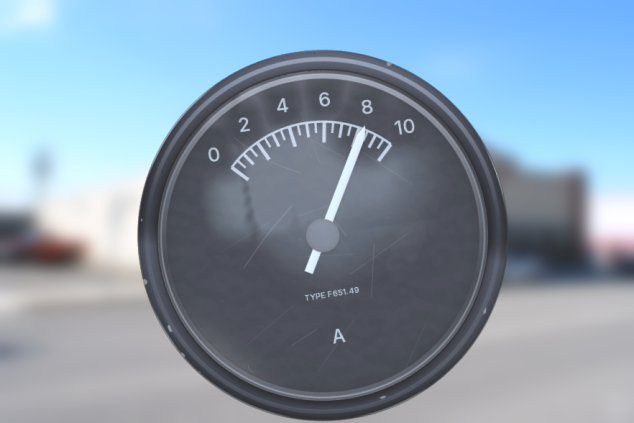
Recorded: 8.25 A
